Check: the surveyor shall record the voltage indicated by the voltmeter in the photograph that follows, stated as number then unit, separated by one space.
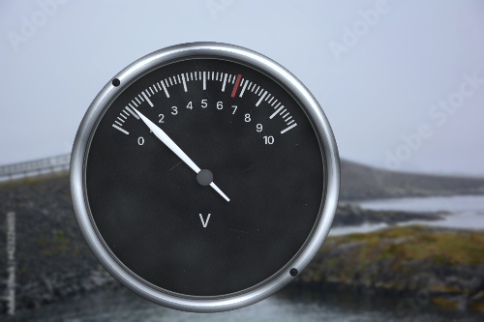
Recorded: 1.2 V
